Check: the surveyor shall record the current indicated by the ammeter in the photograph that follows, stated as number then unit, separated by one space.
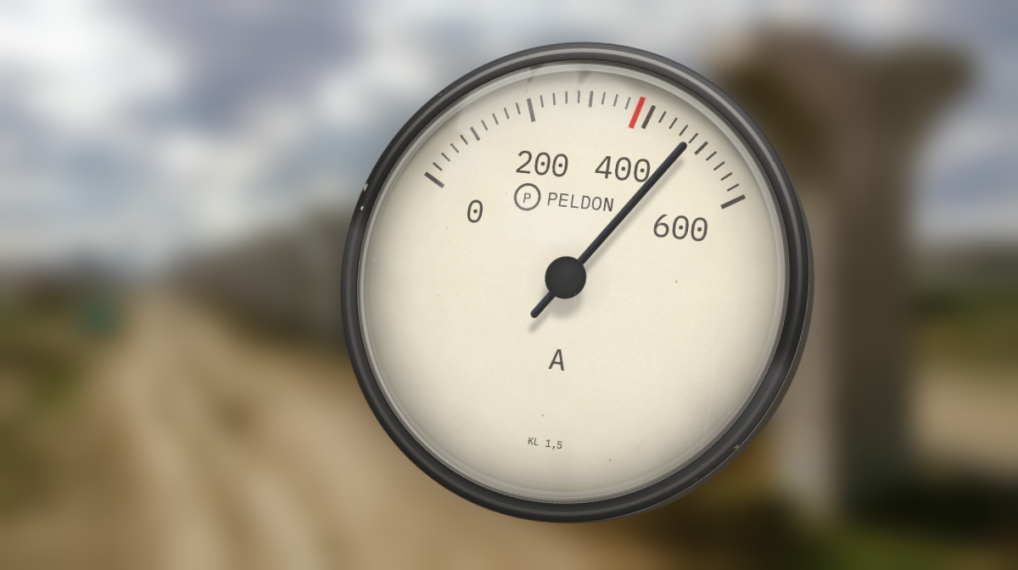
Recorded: 480 A
